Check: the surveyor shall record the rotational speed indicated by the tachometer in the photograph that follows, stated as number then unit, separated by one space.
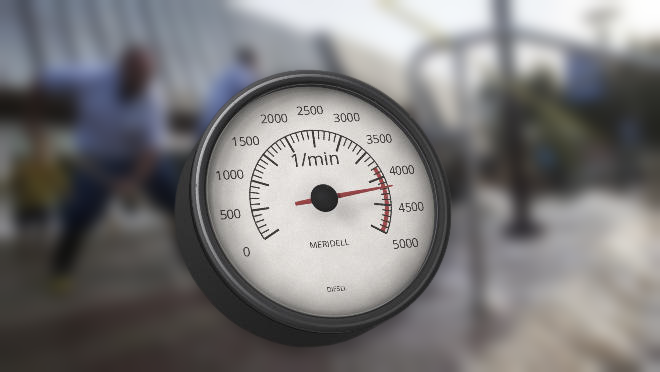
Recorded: 4200 rpm
